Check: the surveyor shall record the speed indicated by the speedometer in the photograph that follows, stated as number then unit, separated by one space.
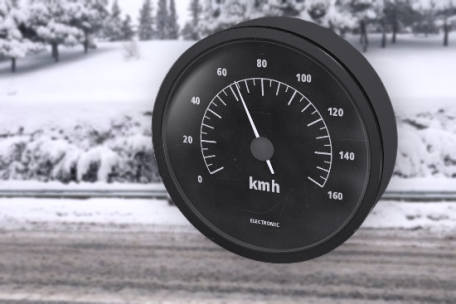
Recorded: 65 km/h
